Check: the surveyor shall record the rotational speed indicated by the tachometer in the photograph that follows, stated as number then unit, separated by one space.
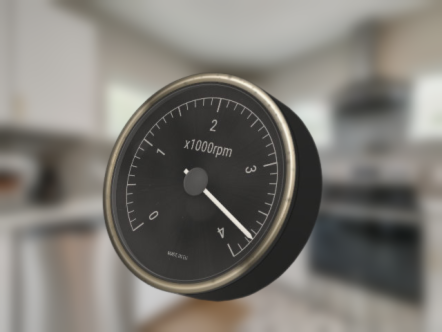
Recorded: 3750 rpm
